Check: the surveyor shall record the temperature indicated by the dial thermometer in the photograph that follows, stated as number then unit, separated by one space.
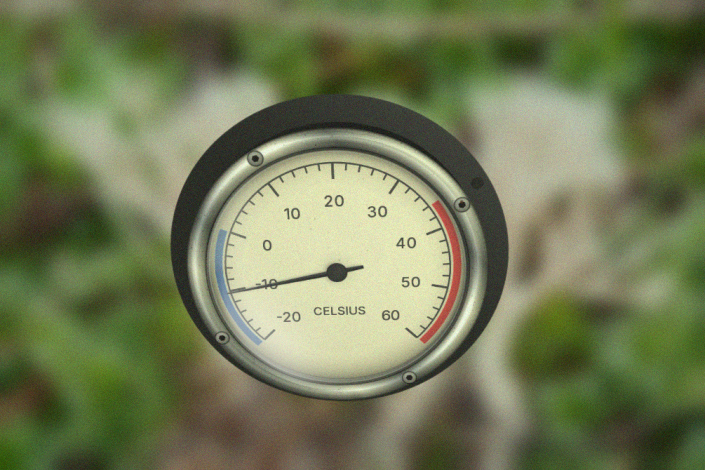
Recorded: -10 °C
